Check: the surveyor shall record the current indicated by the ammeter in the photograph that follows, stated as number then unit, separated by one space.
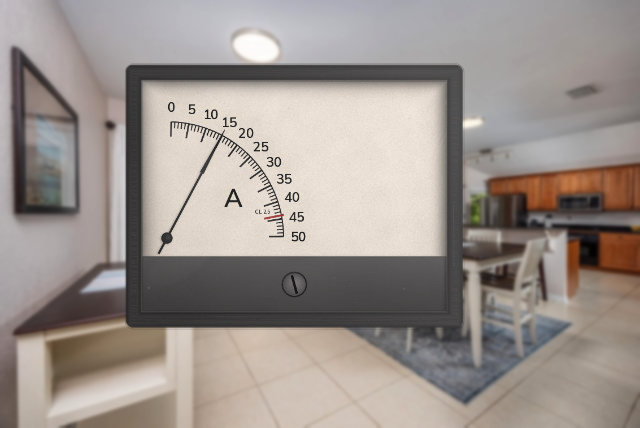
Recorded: 15 A
